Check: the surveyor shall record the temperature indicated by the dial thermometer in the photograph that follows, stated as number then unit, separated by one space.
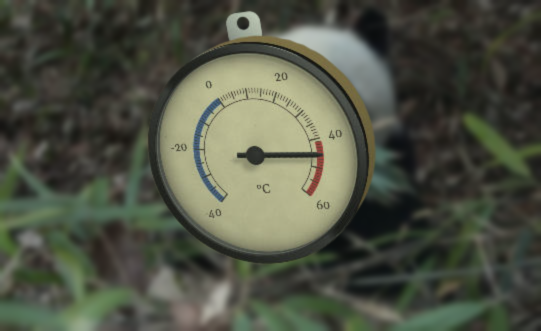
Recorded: 45 °C
